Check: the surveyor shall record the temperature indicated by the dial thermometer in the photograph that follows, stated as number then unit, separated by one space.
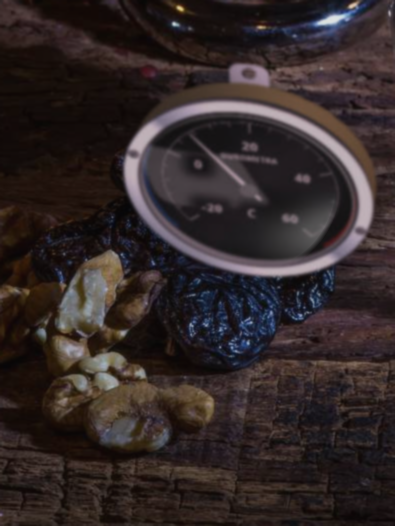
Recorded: 8 °C
